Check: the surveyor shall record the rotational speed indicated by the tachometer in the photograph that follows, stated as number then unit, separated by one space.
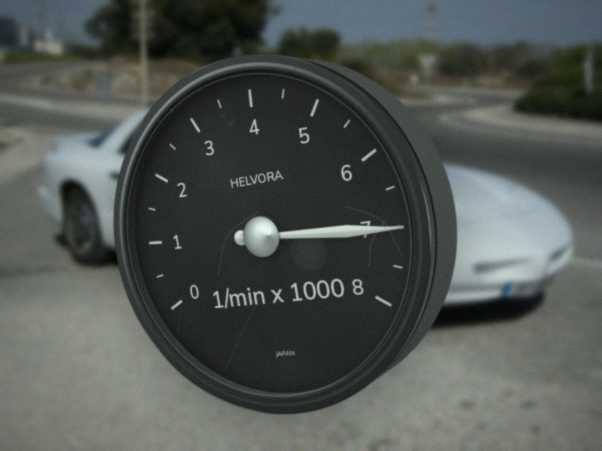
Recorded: 7000 rpm
